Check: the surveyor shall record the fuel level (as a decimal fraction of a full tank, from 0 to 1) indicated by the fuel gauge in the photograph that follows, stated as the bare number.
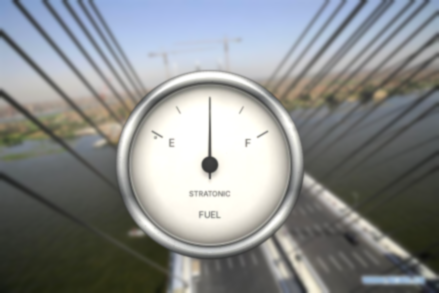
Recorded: 0.5
